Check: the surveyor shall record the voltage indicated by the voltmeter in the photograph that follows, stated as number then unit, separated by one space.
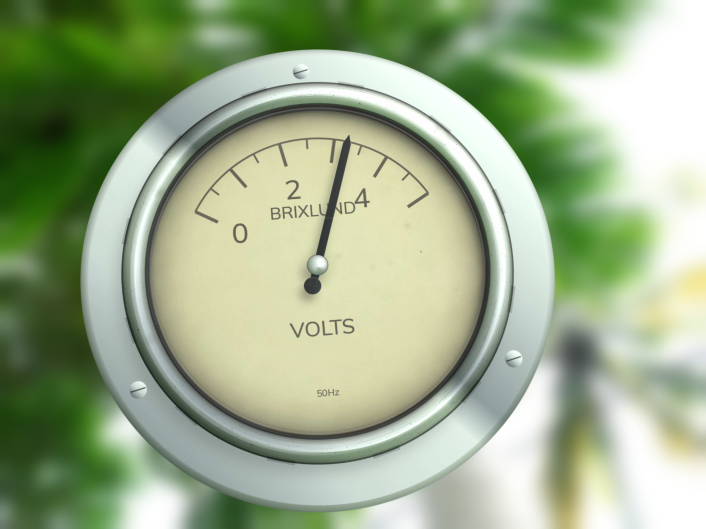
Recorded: 3.25 V
